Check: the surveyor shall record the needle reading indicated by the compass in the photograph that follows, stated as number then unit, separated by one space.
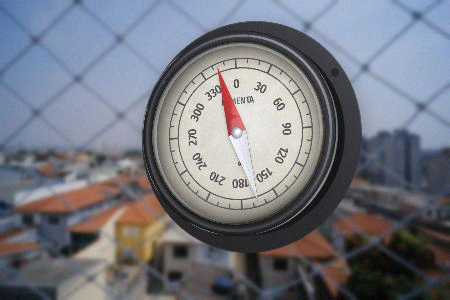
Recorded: 345 °
